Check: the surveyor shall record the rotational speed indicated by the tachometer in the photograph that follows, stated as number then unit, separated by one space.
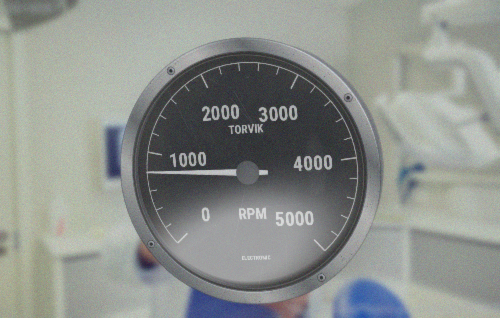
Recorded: 800 rpm
